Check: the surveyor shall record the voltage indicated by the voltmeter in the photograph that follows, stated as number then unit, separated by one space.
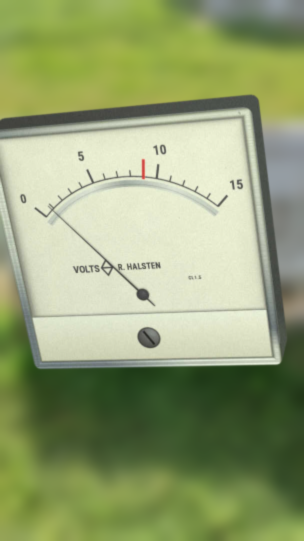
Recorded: 1 V
